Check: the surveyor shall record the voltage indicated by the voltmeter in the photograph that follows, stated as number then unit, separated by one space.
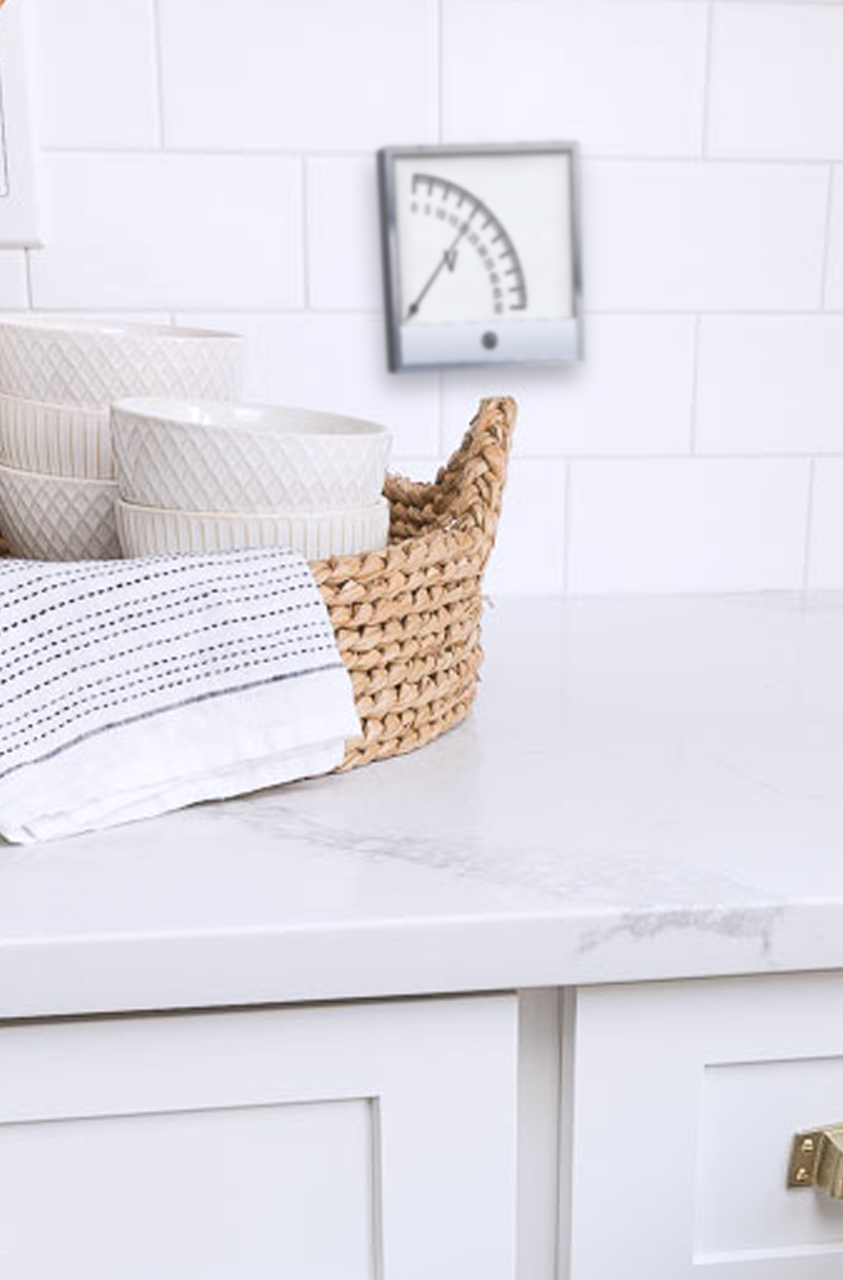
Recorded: 20 V
